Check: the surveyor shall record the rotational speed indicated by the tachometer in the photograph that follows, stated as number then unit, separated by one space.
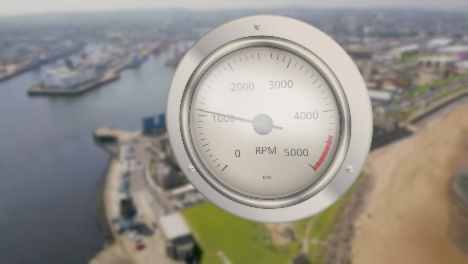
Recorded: 1100 rpm
